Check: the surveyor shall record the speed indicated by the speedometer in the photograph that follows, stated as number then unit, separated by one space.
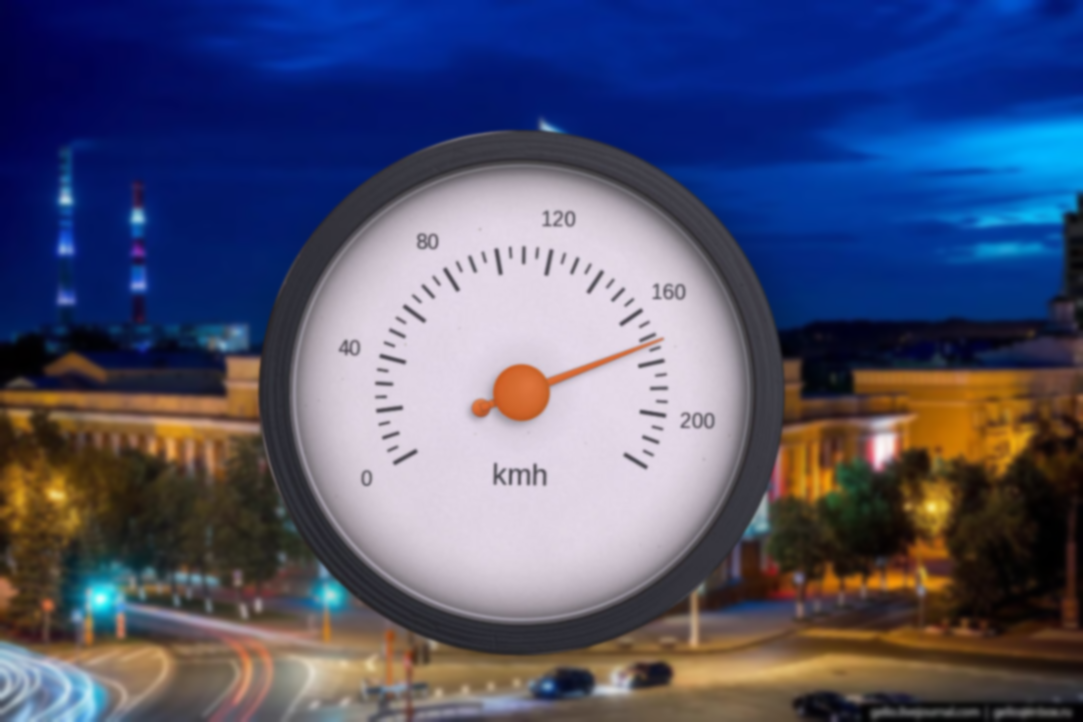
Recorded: 172.5 km/h
